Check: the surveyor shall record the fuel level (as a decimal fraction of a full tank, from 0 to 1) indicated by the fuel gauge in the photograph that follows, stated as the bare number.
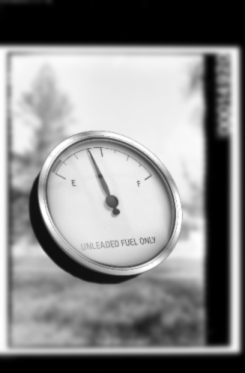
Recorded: 0.375
